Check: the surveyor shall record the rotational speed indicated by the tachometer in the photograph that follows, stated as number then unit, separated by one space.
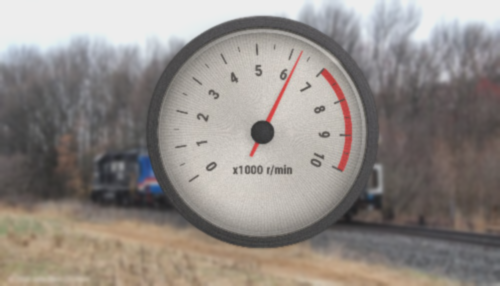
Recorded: 6250 rpm
